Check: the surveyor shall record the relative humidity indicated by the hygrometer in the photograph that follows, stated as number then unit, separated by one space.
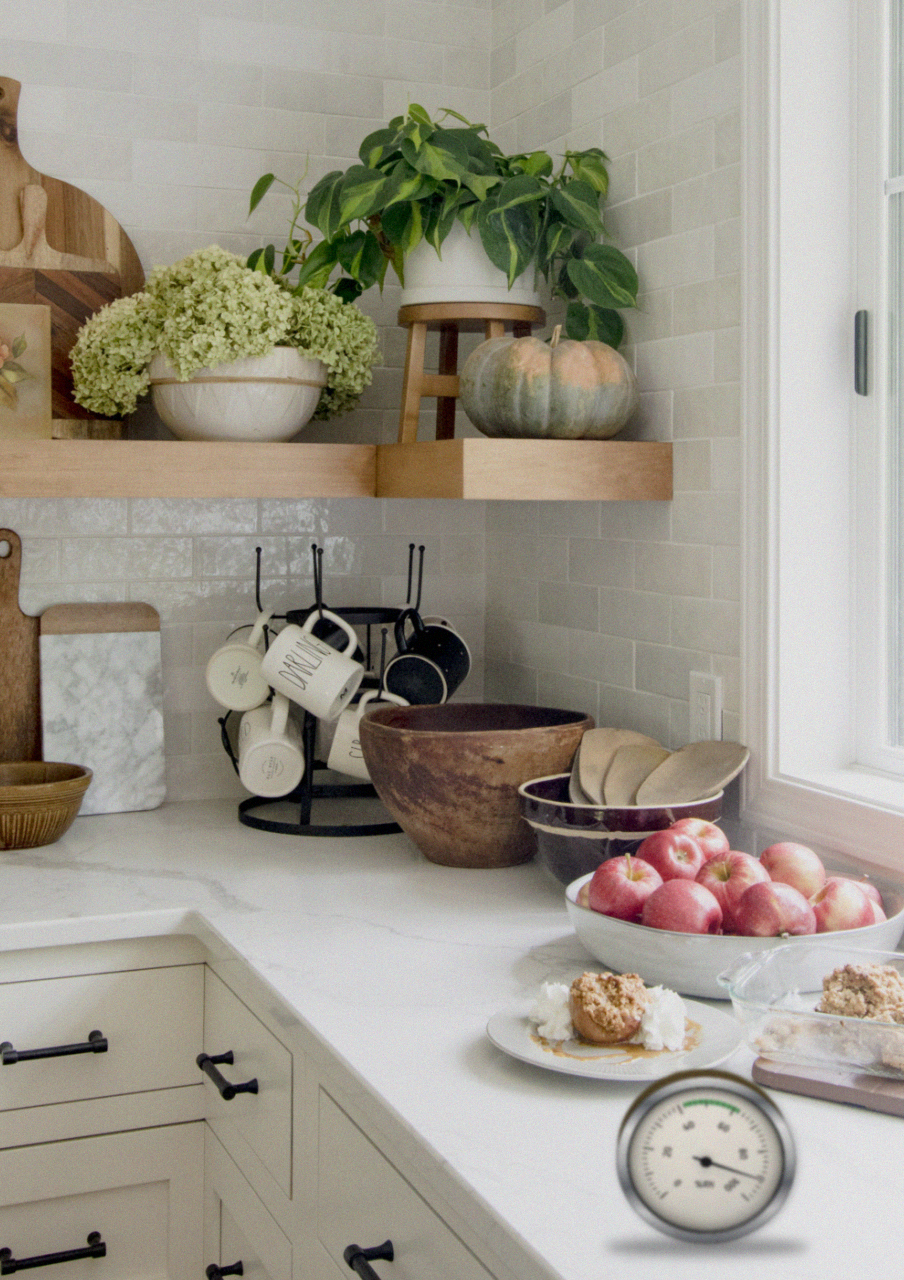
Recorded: 90 %
